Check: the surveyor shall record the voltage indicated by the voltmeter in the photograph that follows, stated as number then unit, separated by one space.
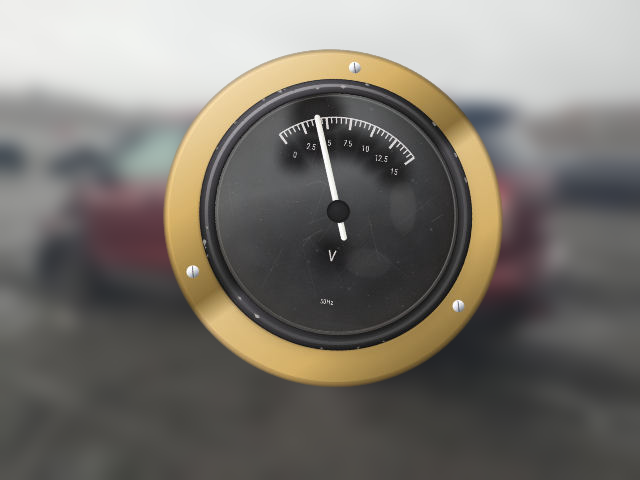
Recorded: 4 V
